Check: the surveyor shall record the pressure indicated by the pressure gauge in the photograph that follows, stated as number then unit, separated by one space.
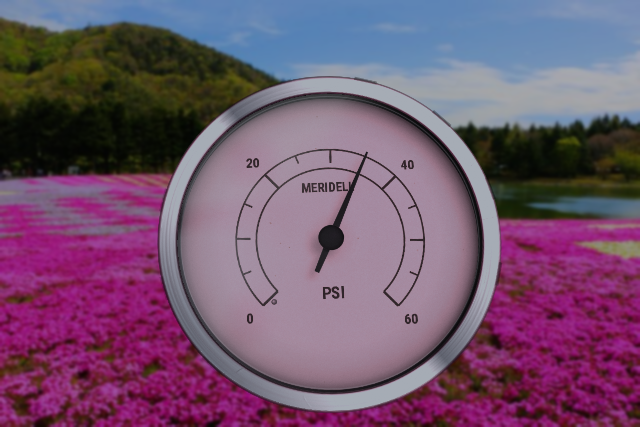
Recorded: 35 psi
